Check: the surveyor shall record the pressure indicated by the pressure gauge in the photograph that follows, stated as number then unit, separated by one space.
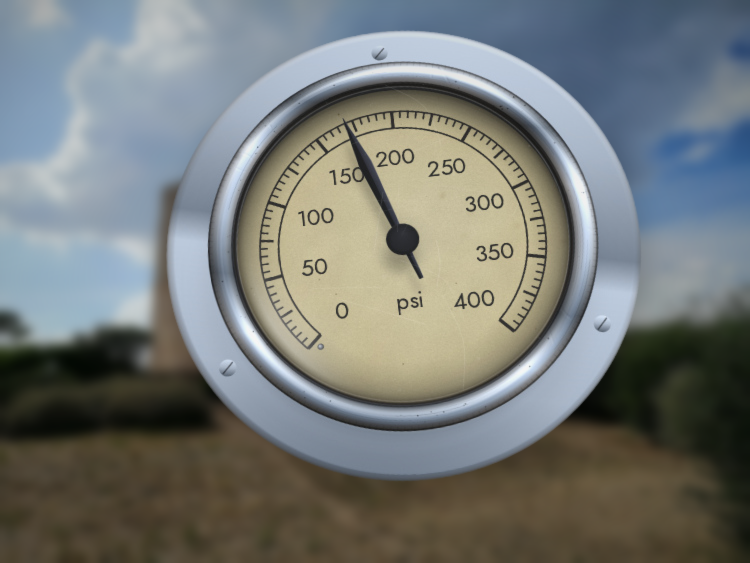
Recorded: 170 psi
